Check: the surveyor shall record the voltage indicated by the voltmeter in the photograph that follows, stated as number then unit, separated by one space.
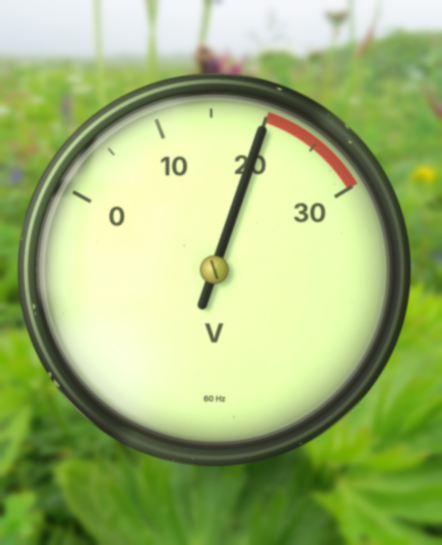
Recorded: 20 V
